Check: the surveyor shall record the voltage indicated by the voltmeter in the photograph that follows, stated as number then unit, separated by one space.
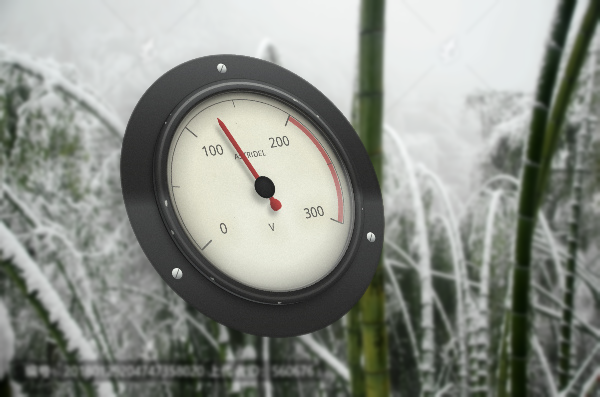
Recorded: 125 V
